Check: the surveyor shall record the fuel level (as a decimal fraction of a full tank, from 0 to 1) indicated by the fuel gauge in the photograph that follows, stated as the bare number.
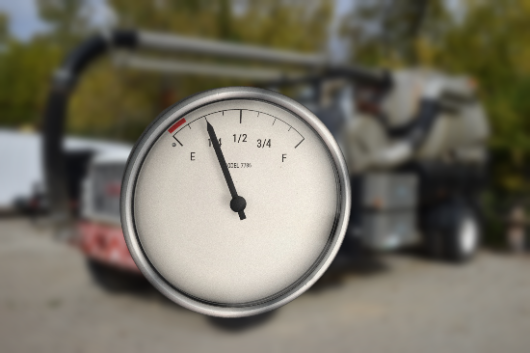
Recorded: 0.25
